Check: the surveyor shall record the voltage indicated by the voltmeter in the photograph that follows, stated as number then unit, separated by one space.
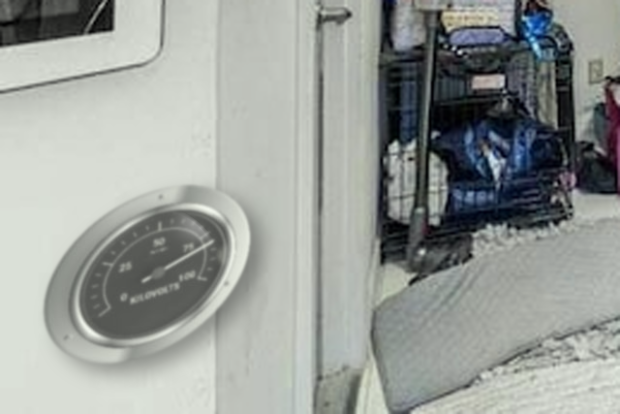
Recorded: 80 kV
